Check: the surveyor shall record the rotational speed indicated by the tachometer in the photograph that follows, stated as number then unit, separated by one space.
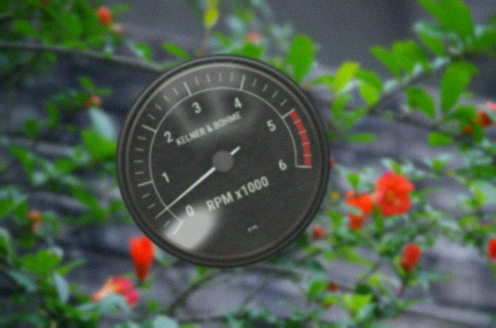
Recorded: 400 rpm
